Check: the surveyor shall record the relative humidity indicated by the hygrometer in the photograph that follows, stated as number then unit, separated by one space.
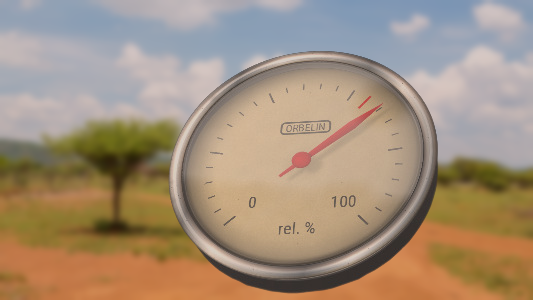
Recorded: 68 %
